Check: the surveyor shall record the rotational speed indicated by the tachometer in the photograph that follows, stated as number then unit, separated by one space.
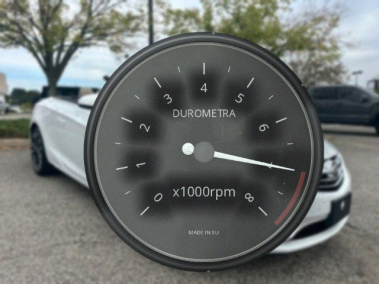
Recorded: 7000 rpm
